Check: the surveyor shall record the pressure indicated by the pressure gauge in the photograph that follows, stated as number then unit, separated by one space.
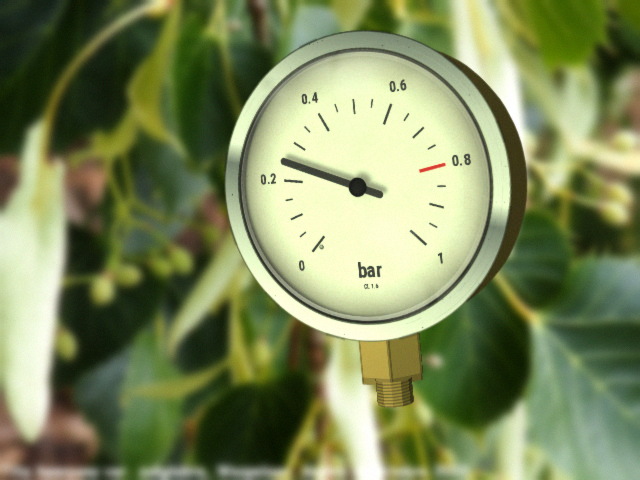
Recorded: 0.25 bar
